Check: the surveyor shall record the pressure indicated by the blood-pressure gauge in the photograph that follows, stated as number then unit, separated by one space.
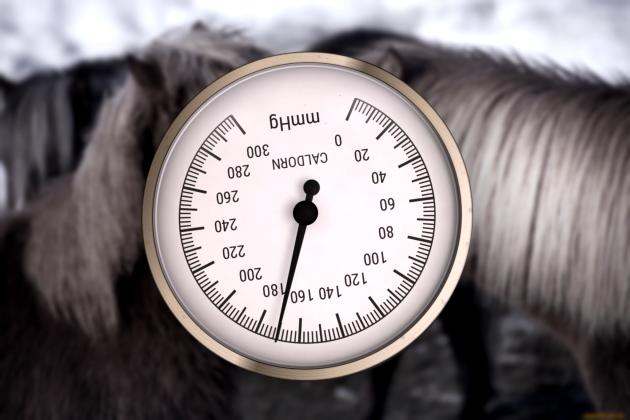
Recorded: 170 mmHg
